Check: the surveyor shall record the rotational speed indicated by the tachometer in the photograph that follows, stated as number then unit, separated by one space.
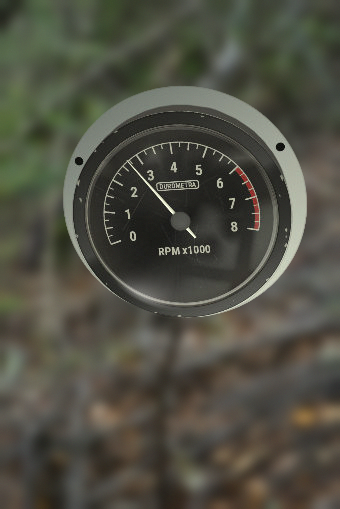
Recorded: 2750 rpm
